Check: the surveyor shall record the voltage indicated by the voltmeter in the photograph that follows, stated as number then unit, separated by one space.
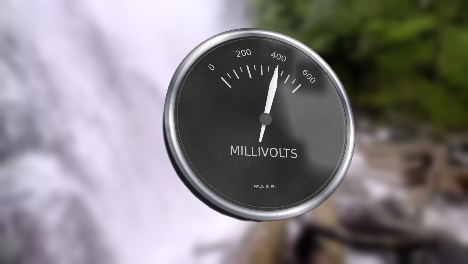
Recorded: 400 mV
